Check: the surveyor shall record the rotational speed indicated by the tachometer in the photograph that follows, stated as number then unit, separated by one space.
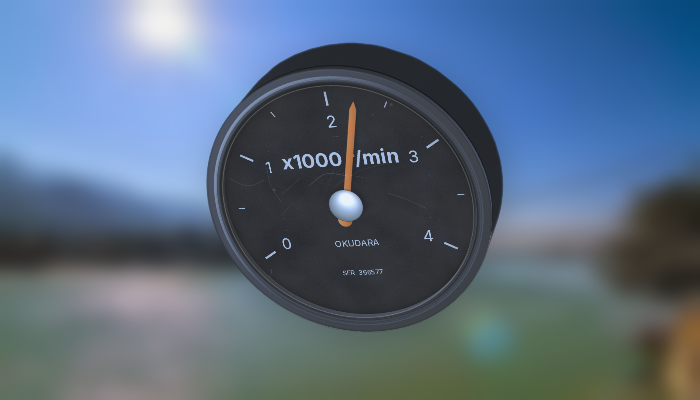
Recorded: 2250 rpm
